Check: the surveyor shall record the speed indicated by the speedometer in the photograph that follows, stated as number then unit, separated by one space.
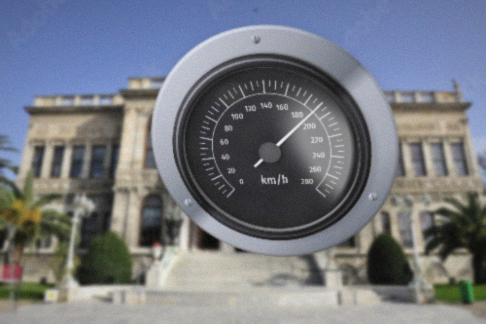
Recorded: 190 km/h
